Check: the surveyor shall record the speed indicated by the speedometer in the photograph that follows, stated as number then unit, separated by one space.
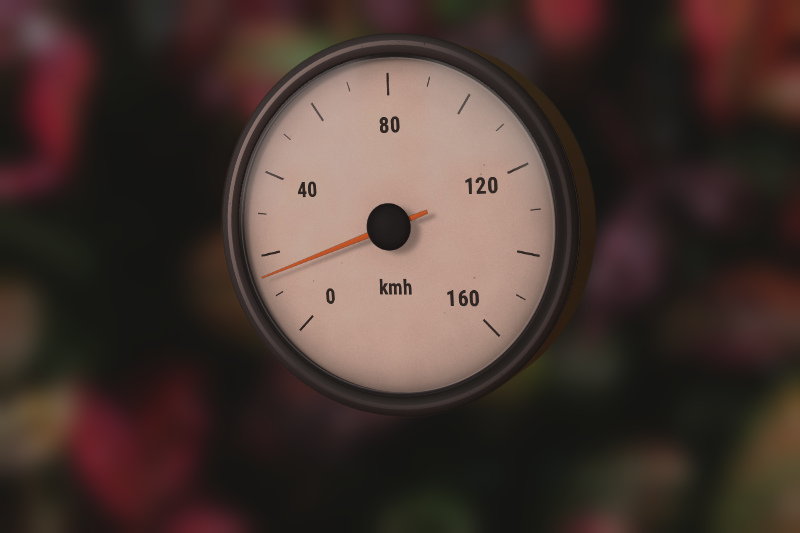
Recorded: 15 km/h
